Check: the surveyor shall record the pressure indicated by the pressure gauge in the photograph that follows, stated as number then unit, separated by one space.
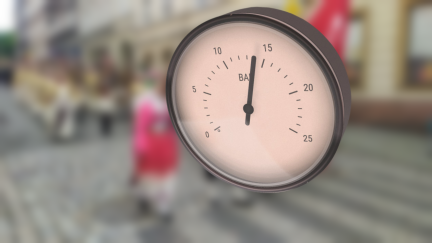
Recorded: 14 bar
